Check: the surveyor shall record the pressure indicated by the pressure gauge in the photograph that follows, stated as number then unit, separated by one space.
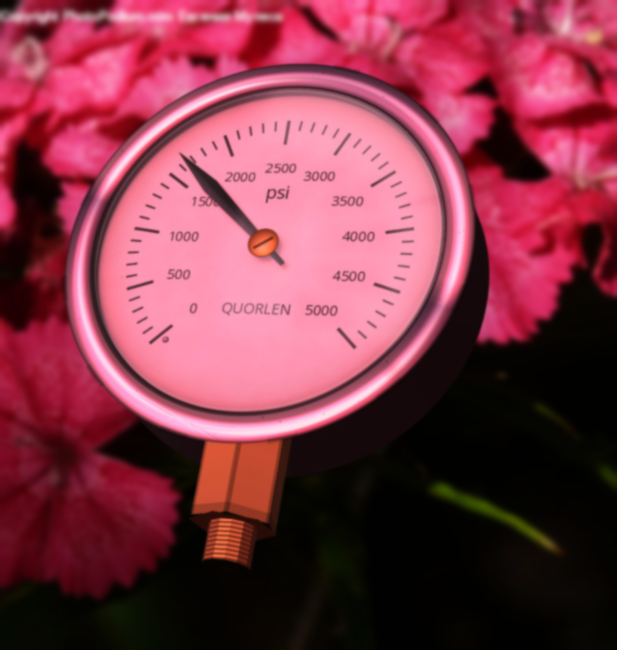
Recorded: 1650 psi
